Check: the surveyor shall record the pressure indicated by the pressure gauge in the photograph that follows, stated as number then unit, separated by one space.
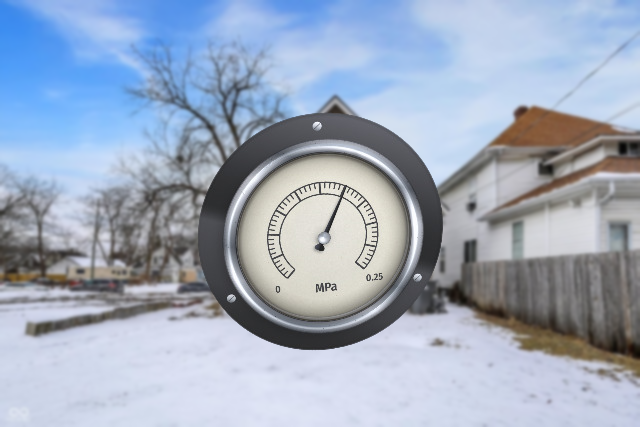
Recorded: 0.15 MPa
